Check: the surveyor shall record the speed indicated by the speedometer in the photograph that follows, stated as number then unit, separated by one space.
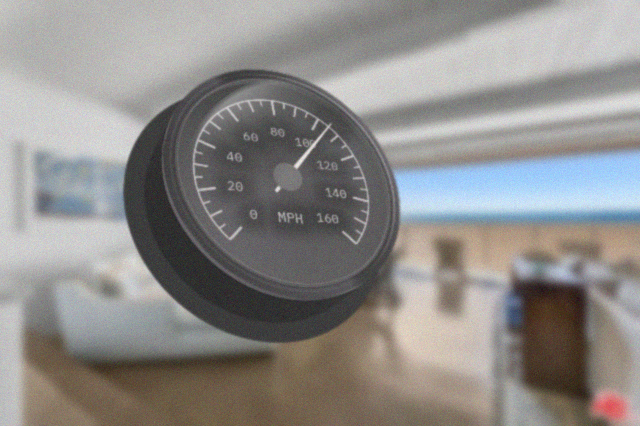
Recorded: 105 mph
